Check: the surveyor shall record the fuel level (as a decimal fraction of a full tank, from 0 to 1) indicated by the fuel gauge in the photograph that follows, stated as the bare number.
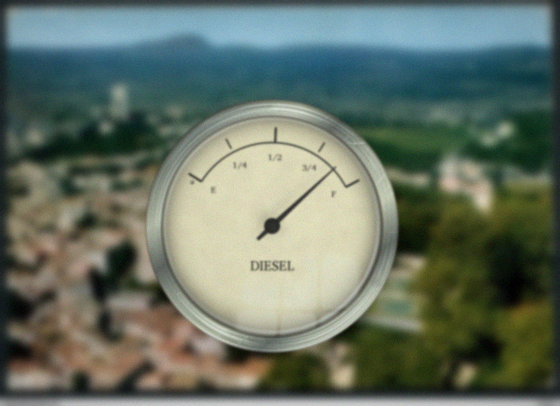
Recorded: 0.875
